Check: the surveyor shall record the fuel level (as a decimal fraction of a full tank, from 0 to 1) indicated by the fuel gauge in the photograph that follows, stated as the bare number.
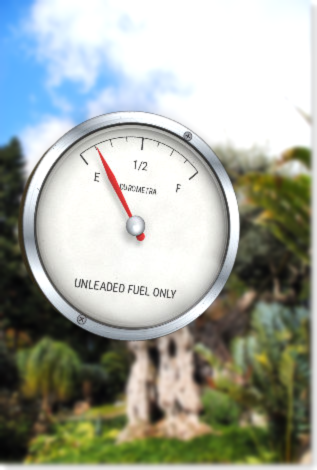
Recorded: 0.125
